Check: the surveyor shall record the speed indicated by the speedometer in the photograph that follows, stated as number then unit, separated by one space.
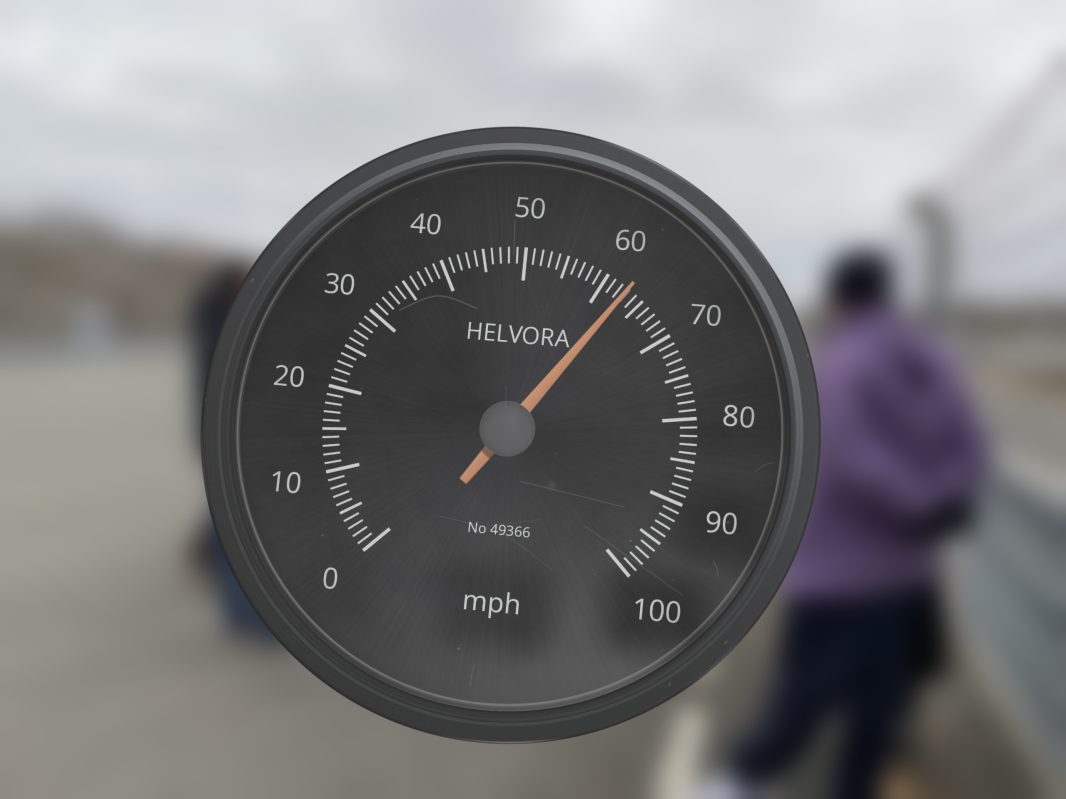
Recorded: 63 mph
